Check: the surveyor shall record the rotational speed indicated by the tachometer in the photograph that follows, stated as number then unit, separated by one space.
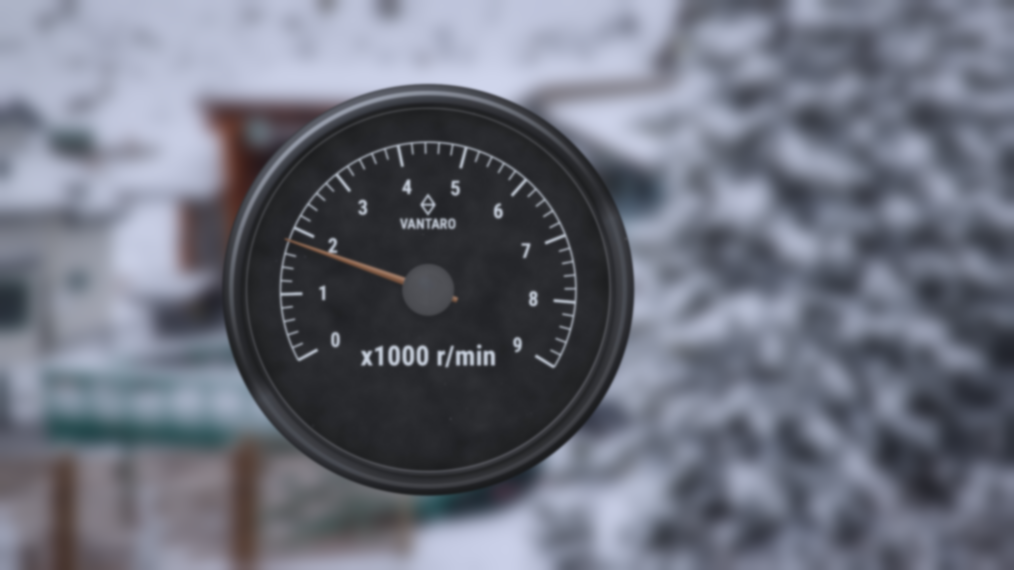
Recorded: 1800 rpm
